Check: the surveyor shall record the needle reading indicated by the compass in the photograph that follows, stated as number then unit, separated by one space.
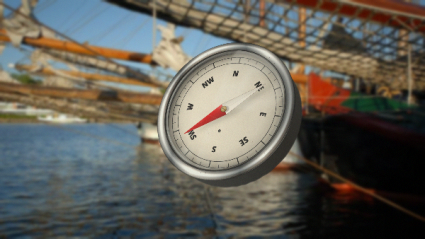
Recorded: 230 °
